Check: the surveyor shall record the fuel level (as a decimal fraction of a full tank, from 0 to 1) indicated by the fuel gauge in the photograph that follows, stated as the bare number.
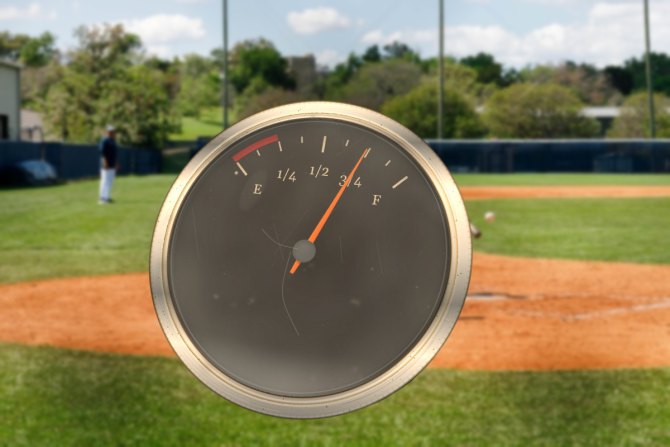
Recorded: 0.75
